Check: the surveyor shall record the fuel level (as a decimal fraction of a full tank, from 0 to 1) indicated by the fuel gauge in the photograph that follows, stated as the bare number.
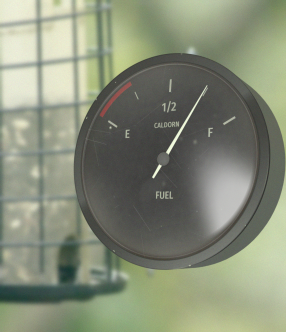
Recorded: 0.75
